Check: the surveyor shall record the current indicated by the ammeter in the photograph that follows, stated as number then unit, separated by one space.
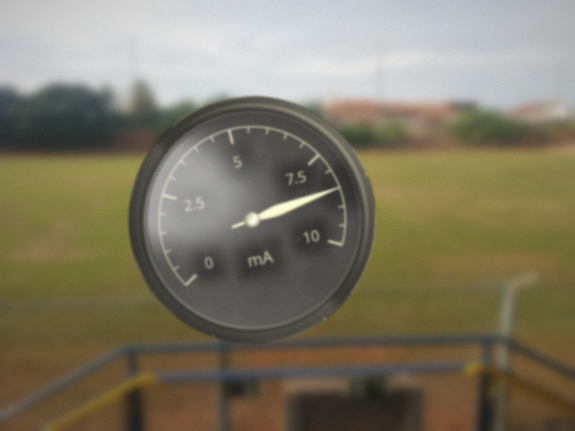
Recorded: 8.5 mA
